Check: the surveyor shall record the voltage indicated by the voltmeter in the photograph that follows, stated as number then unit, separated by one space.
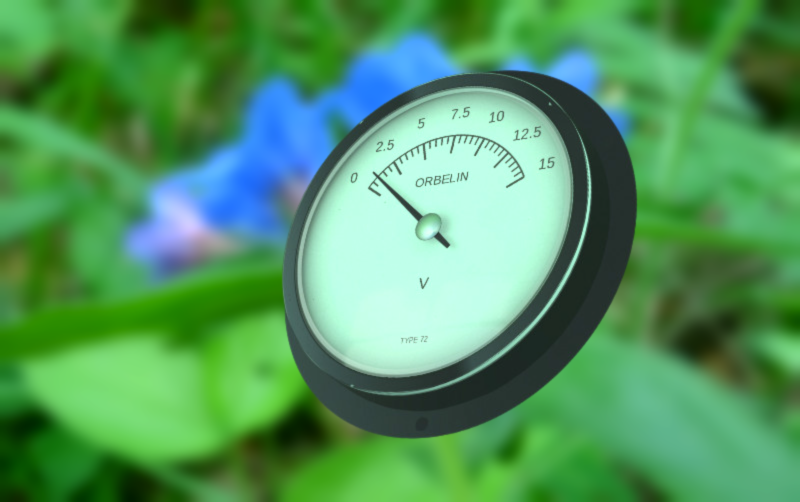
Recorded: 1 V
